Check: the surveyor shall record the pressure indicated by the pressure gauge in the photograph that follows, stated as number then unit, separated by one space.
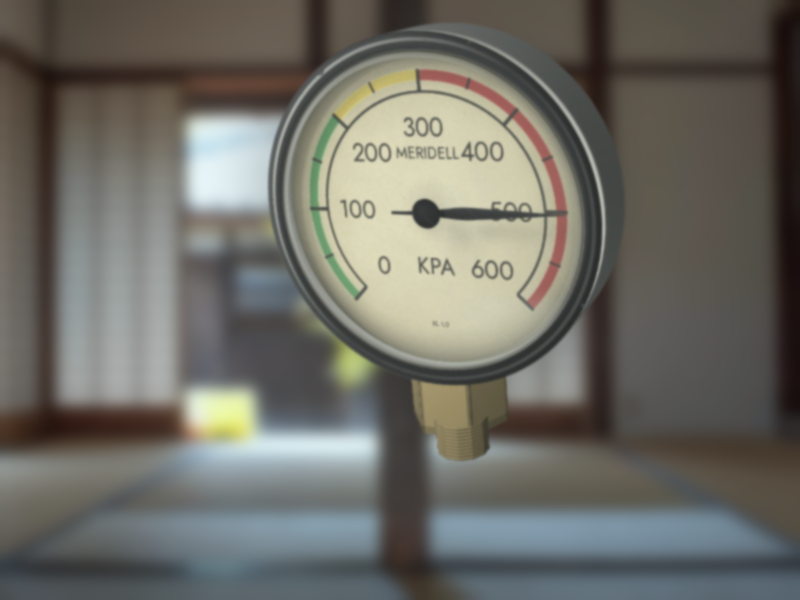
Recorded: 500 kPa
